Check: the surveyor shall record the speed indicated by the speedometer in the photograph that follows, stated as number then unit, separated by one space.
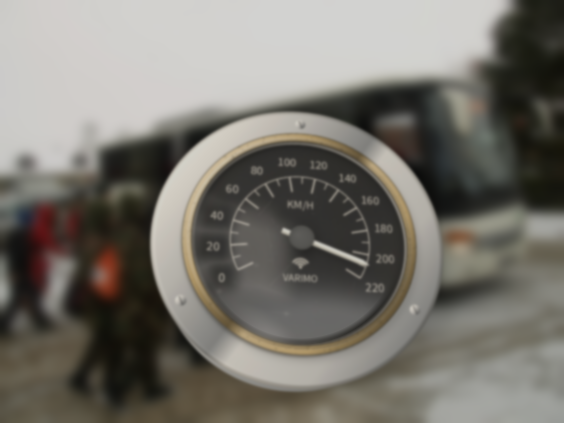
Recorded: 210 km/h
